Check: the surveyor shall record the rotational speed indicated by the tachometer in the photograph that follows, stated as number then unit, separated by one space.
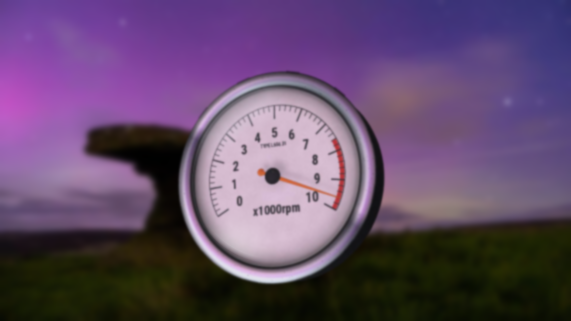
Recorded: 9600 rpm
